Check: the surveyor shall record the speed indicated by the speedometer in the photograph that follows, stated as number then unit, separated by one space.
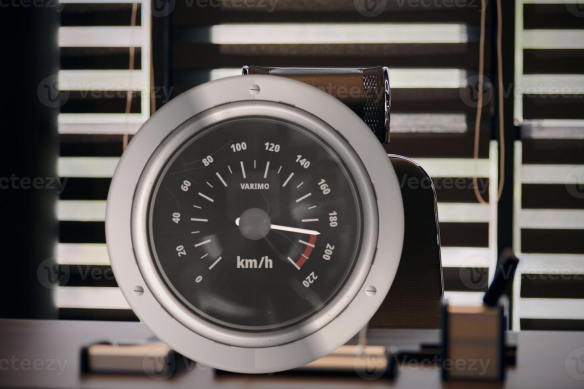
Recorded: 190 km/h
